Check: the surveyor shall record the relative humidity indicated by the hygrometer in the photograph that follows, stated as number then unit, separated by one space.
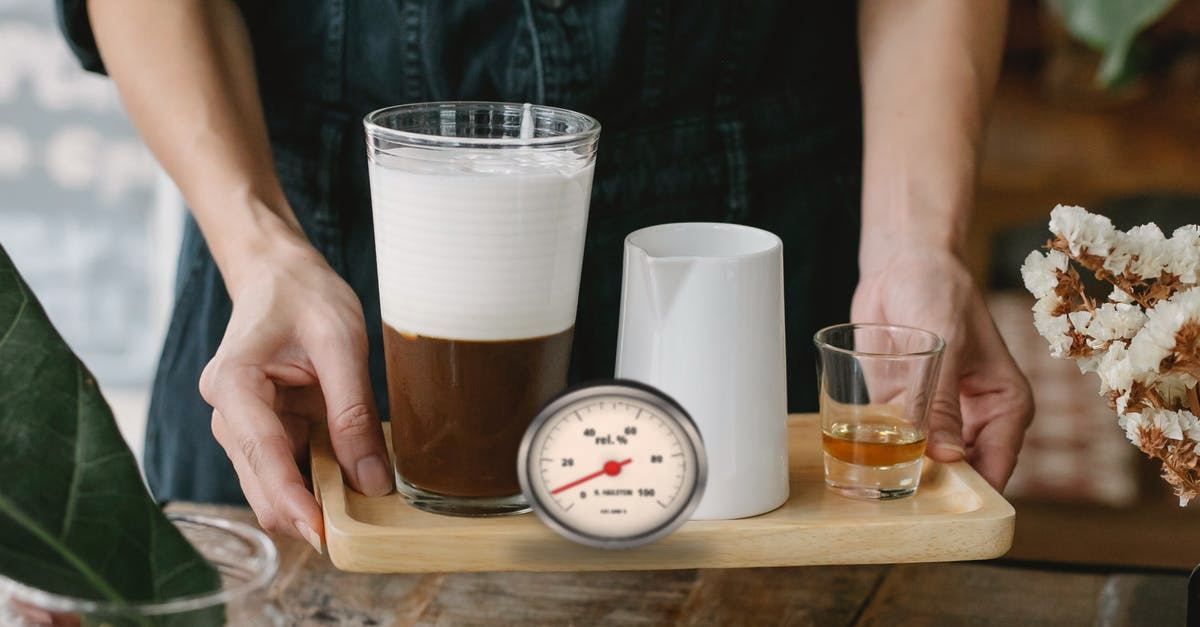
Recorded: 8 %
